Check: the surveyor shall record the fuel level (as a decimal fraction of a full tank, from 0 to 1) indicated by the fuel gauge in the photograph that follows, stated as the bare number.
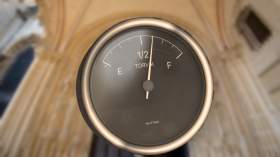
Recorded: 0.625
